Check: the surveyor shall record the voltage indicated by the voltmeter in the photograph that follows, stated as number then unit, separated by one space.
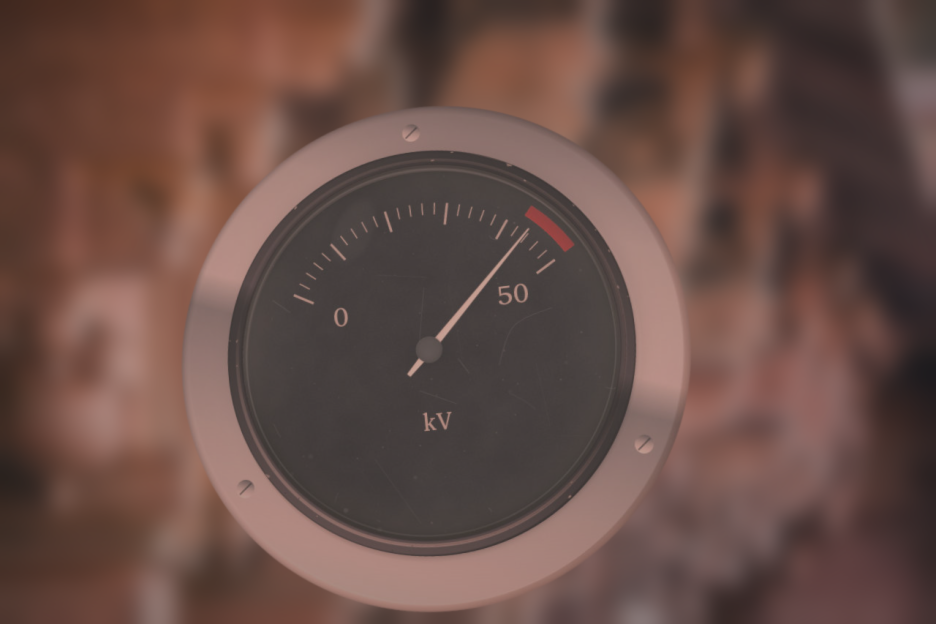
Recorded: 44 kV
